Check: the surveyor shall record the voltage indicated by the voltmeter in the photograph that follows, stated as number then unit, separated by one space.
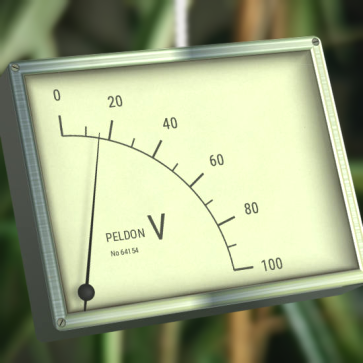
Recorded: 15 V
